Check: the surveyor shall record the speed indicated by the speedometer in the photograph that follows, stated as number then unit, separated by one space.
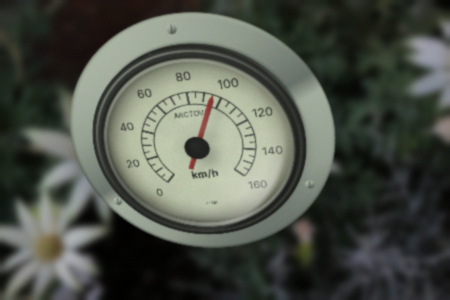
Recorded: 95 km/h
